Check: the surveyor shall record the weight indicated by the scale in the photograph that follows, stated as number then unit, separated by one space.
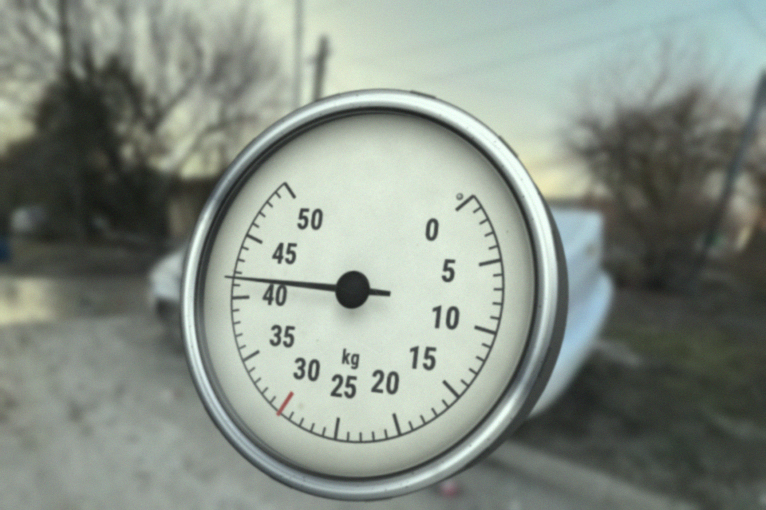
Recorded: 41.5 kg
